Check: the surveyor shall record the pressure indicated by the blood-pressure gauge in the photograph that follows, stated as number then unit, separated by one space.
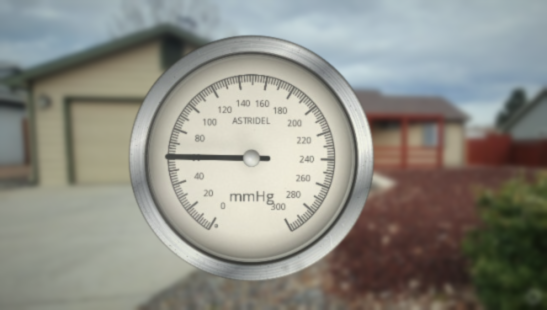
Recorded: 60 mmHg
